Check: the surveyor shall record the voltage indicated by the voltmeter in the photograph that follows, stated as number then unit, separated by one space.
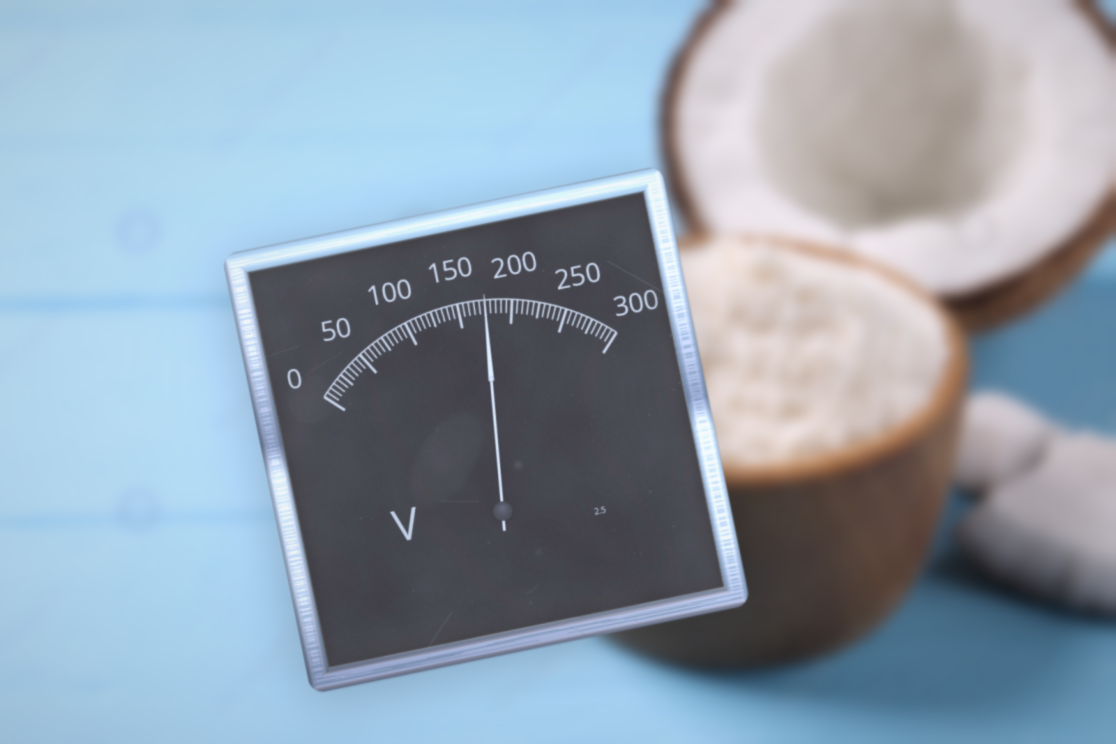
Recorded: 175 V
